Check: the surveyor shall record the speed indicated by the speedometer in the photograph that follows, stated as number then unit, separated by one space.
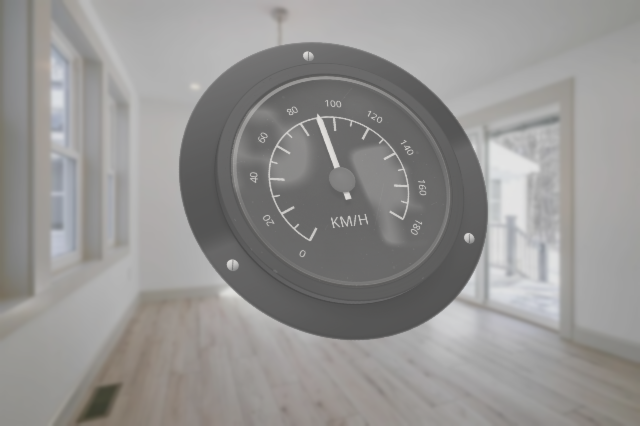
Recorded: 90 km/h
